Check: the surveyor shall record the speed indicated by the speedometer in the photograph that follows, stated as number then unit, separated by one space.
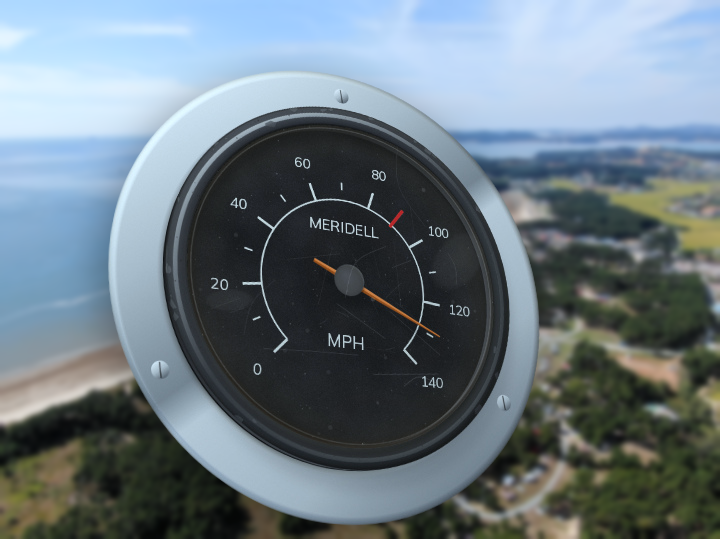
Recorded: 130 mph
